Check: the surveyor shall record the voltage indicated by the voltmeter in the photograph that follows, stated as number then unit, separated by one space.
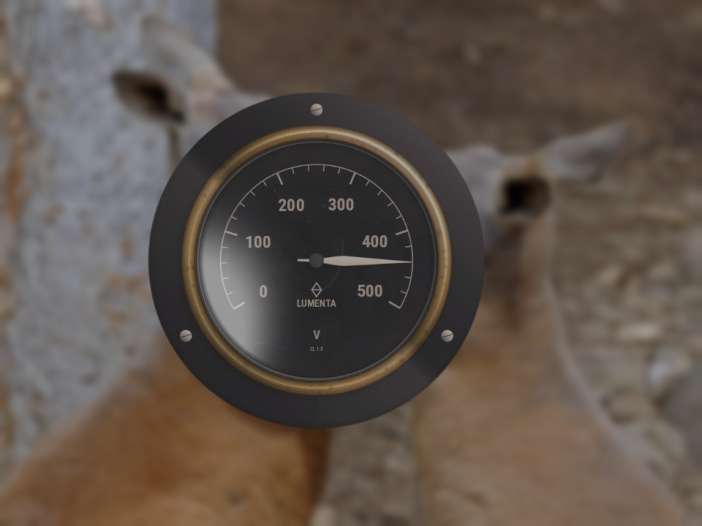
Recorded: 440 V
